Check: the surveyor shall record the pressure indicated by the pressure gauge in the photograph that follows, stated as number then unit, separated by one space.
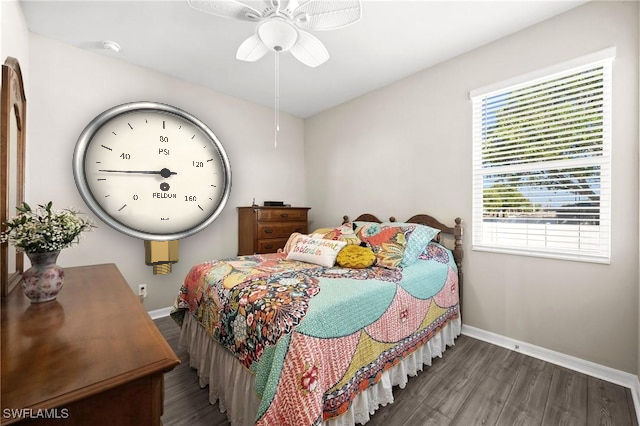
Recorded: 25 psi
